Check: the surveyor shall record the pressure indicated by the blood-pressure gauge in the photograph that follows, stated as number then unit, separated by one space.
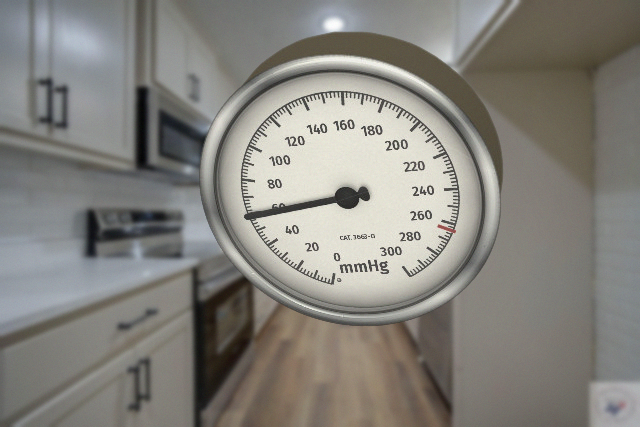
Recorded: 60 mmHg
